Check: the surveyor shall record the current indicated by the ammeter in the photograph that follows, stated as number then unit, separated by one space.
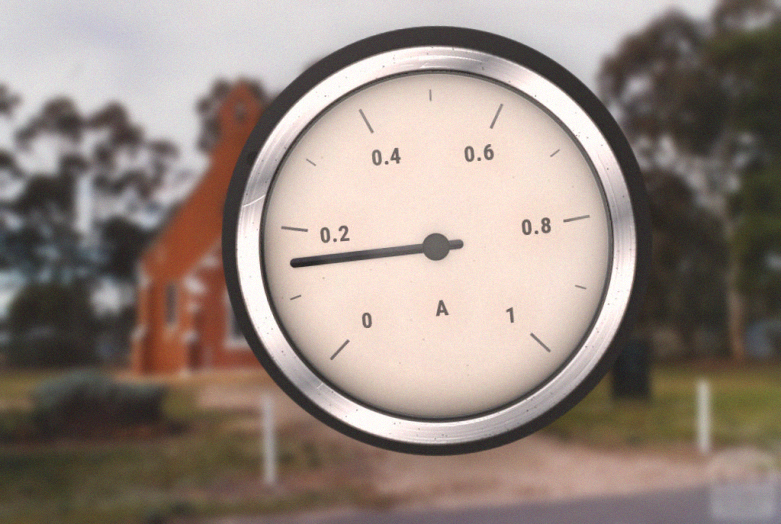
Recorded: 0.15 A
